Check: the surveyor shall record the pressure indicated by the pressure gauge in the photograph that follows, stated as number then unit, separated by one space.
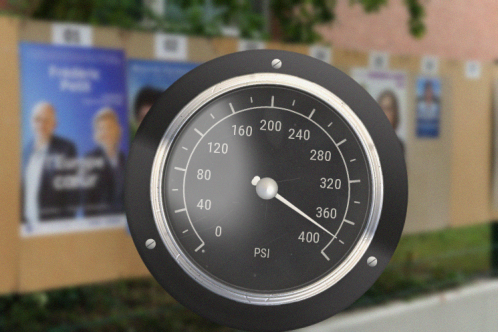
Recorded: 380 psi
